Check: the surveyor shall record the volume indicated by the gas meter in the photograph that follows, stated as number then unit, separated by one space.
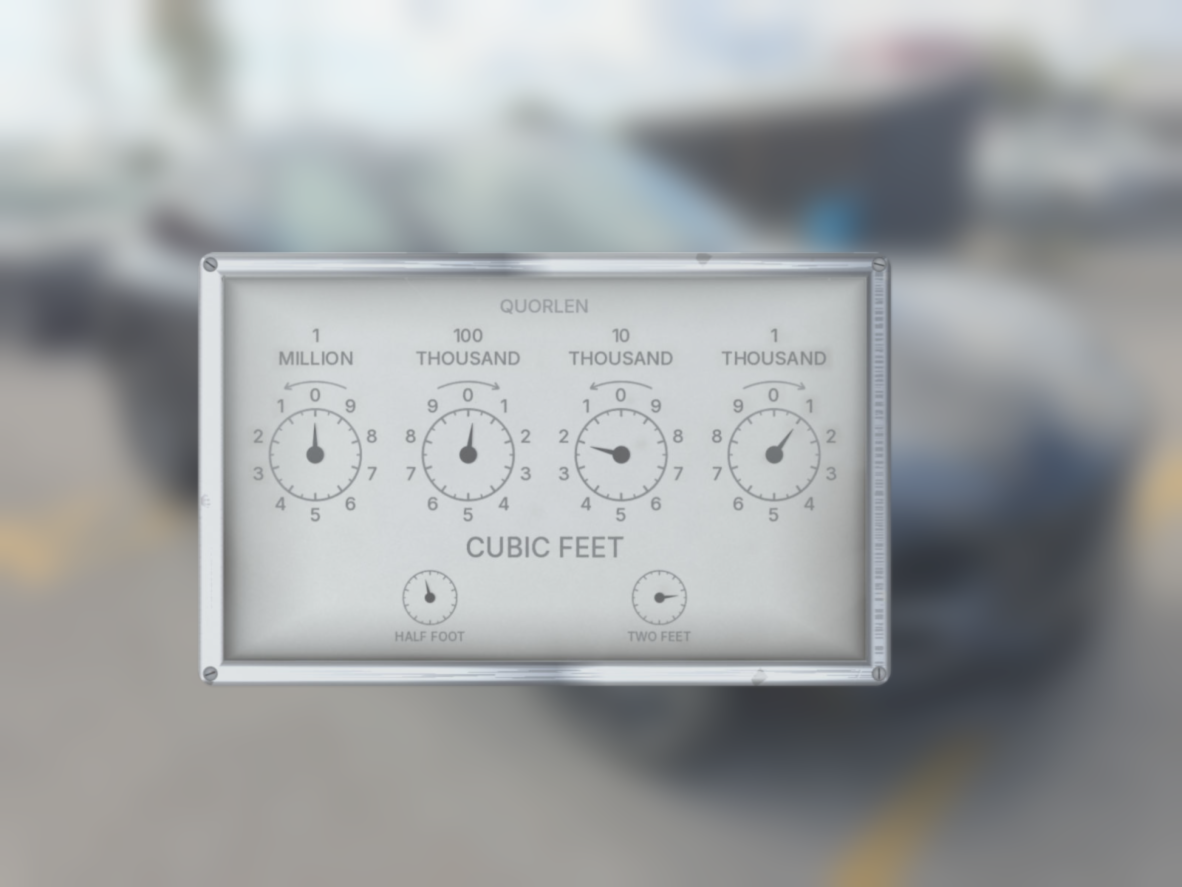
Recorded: 2100 ft³
